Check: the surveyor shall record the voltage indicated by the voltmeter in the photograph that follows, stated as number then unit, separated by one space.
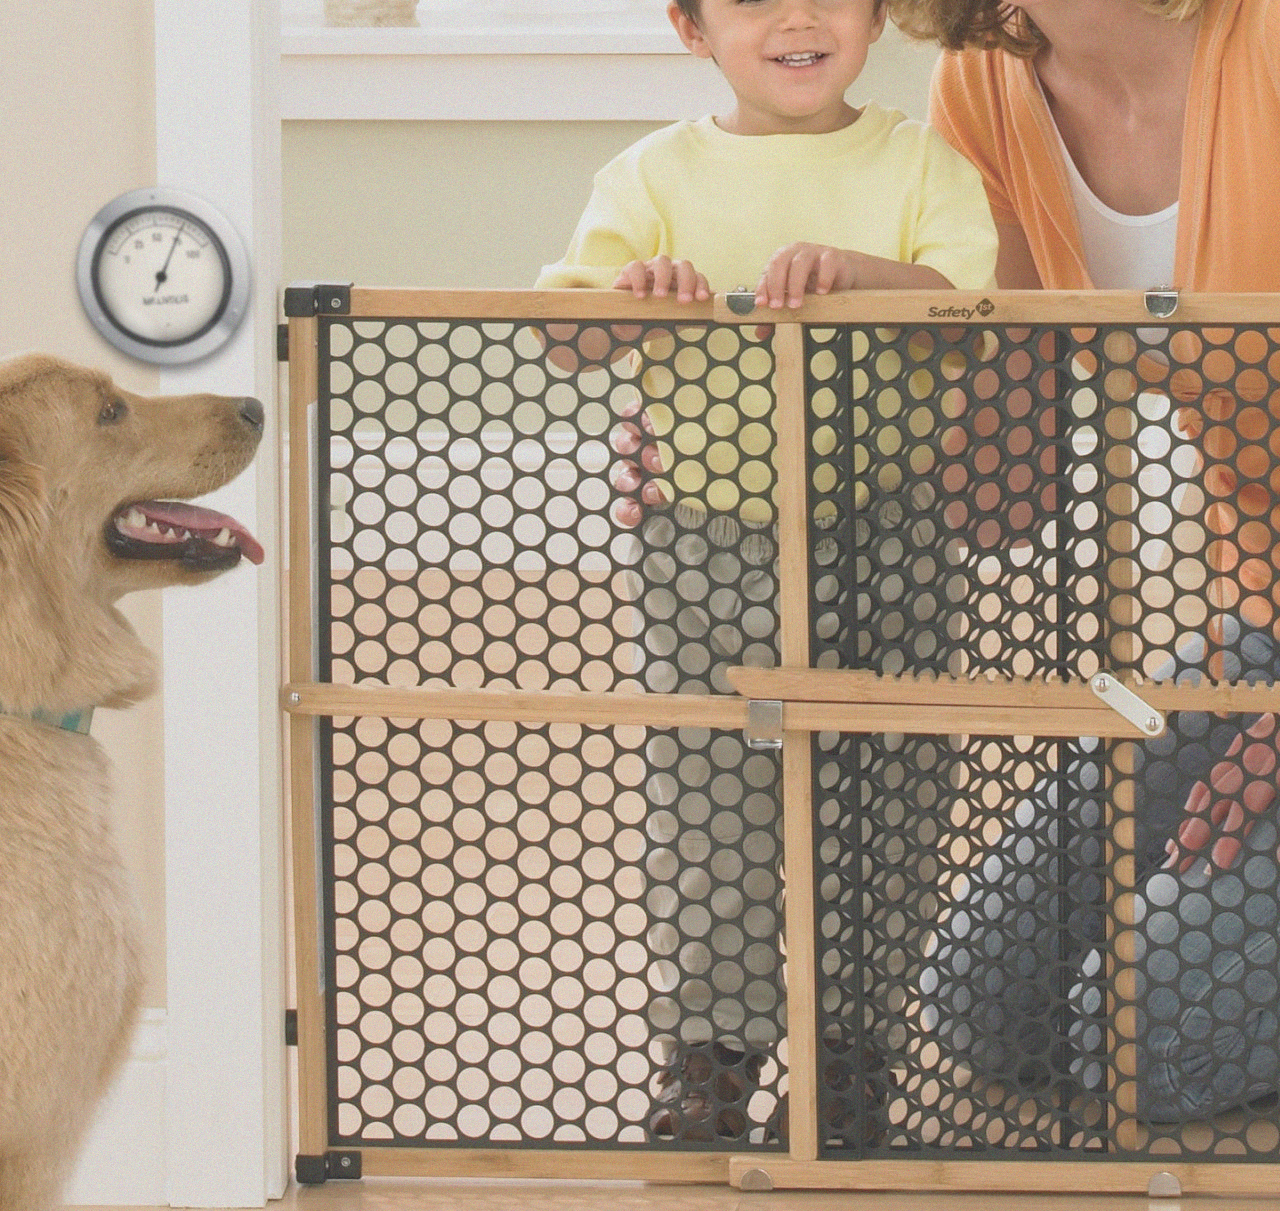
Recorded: 75 mV
